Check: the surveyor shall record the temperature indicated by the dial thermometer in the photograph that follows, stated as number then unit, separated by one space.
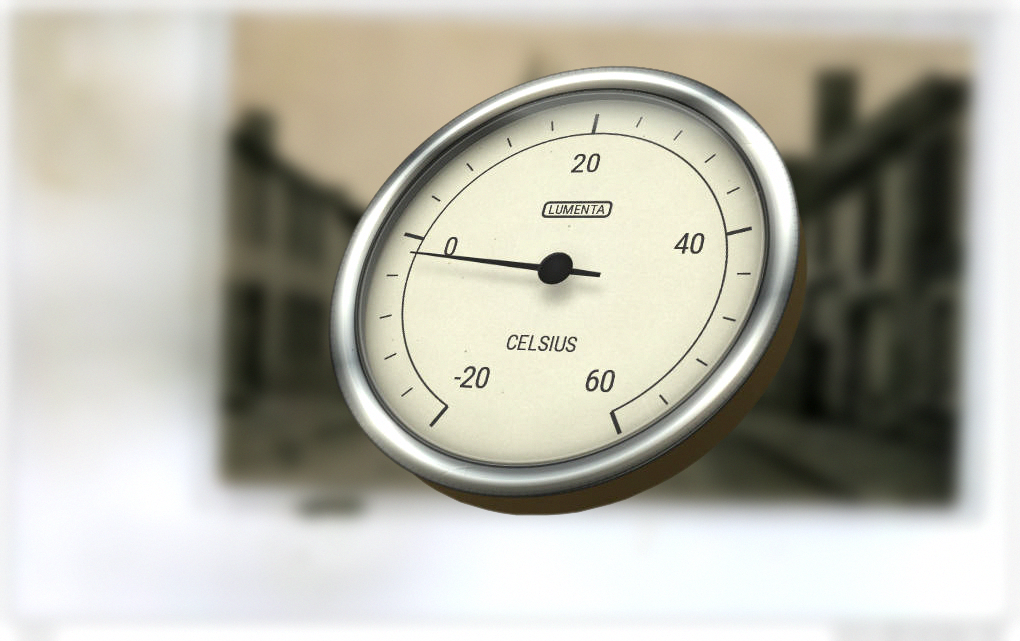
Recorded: -2 °C
